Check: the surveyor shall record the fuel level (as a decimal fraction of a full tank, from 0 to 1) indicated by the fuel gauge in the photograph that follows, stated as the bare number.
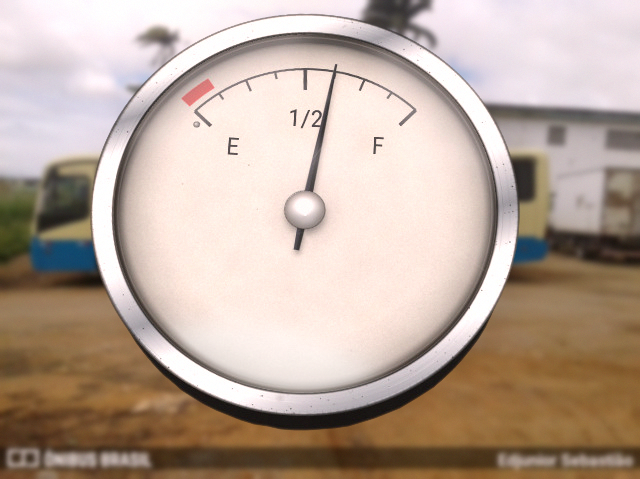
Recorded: 0.625
